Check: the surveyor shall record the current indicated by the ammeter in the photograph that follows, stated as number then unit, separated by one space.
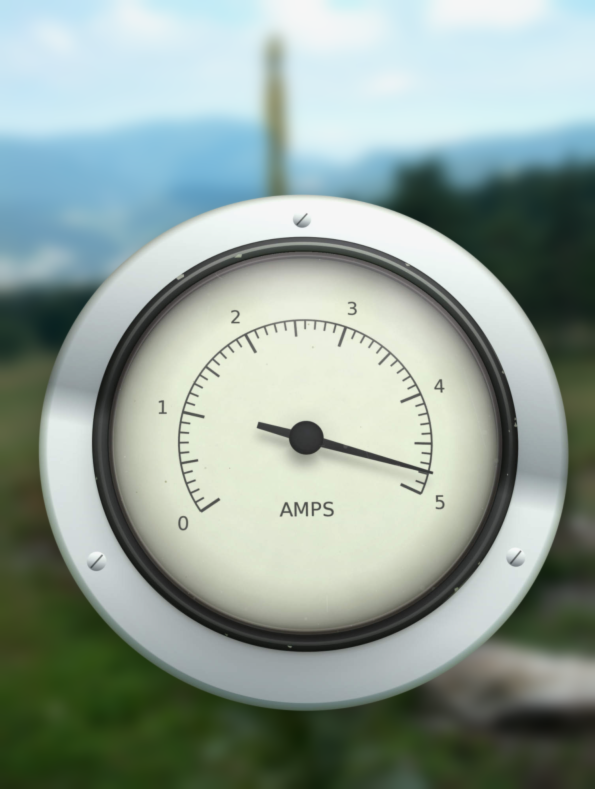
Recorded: 4.8 A
